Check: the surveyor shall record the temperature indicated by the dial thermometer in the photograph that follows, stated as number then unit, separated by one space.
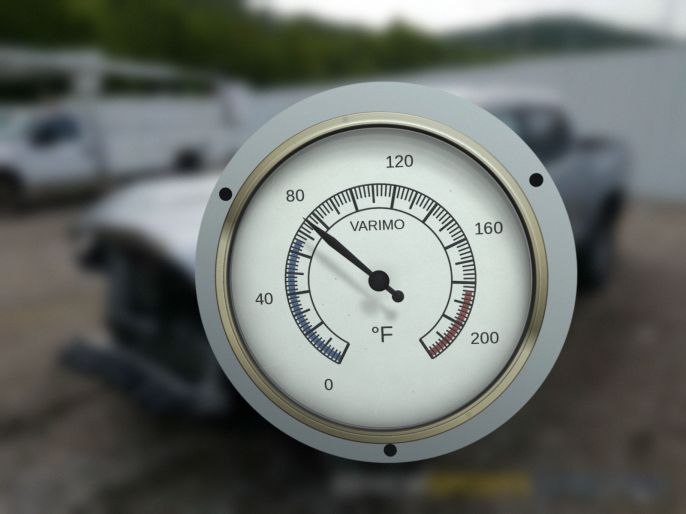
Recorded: 76 °F
